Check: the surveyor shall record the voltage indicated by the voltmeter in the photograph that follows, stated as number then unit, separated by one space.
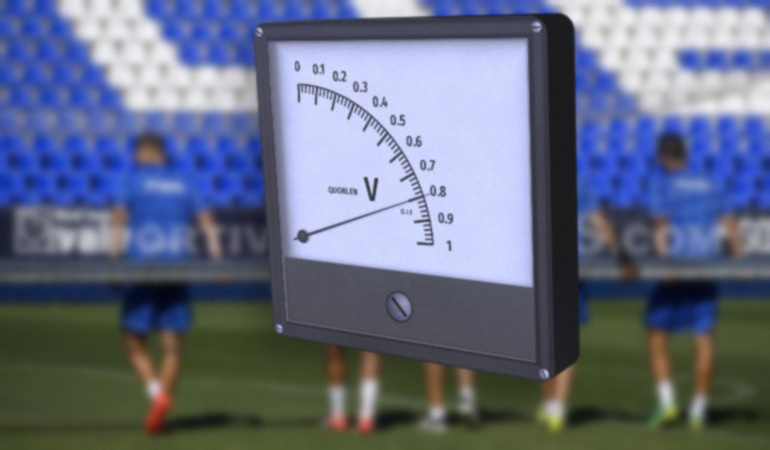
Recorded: 0.8 V
